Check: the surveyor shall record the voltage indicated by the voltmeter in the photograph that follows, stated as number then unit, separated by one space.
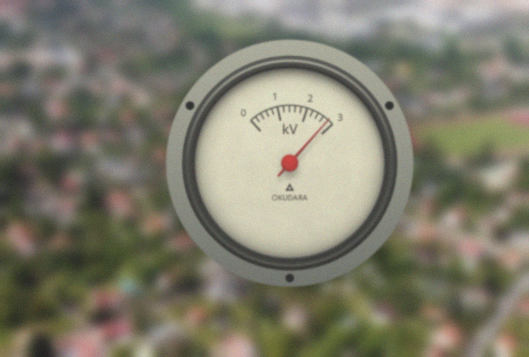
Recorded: 2.8 kV
